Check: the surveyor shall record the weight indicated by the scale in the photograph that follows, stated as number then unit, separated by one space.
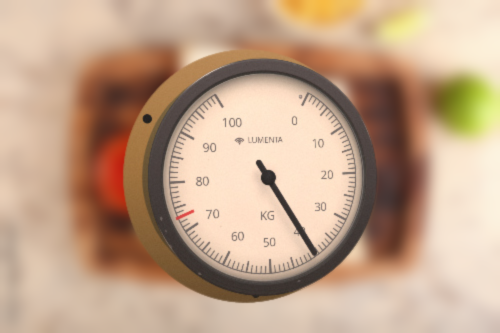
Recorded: 40 kg
